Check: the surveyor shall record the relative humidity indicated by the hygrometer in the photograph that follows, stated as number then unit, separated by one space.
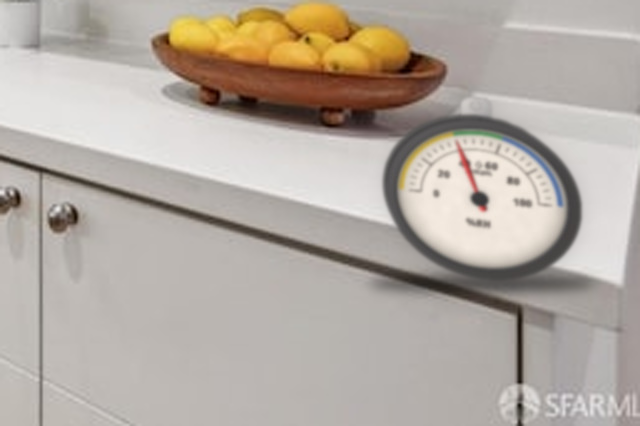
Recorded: 40 %
